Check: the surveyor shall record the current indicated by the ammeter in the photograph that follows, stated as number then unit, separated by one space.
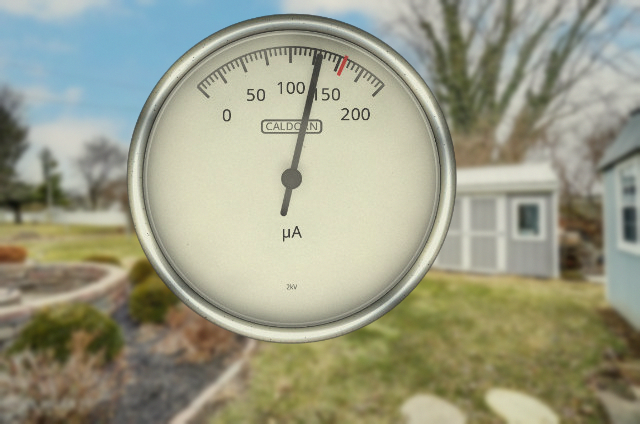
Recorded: 130 µA
